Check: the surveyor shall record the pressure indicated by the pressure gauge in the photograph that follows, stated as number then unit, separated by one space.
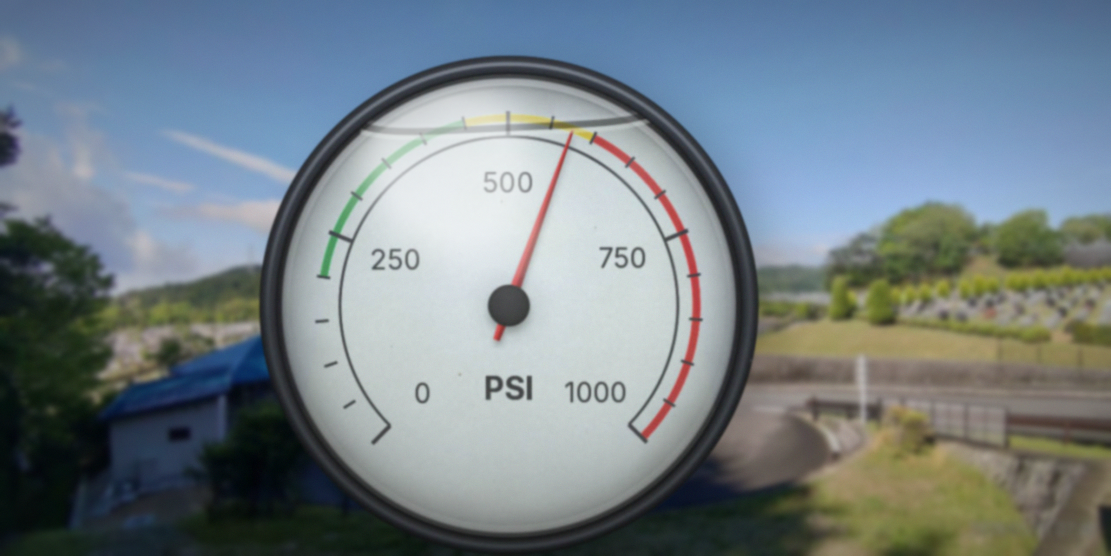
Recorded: 575 psi
